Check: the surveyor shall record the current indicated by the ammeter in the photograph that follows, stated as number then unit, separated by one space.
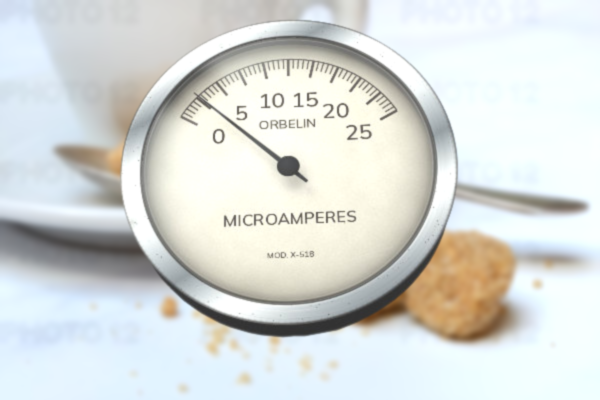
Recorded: 2.5 µA
